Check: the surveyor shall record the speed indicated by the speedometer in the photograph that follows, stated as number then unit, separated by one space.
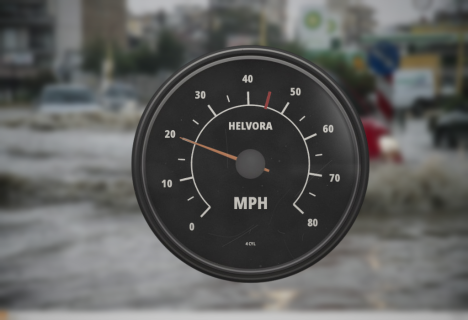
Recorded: 20 mph
